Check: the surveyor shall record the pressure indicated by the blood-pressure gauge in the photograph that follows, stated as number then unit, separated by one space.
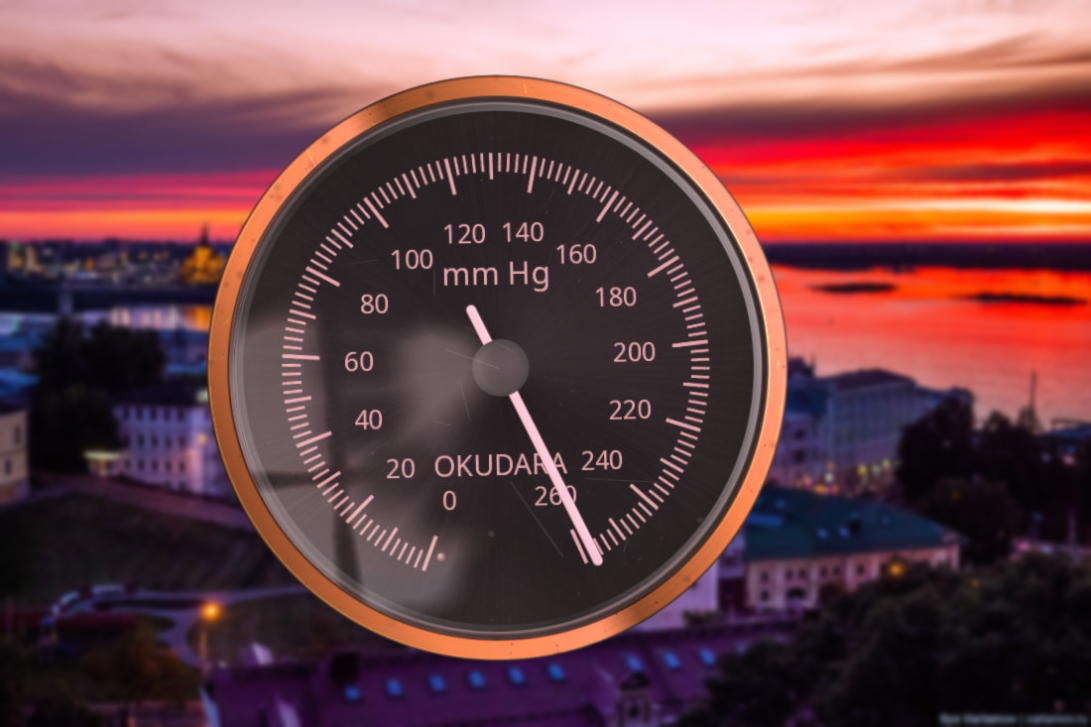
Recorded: 258 mmHg
